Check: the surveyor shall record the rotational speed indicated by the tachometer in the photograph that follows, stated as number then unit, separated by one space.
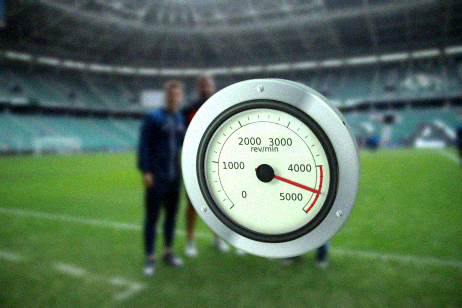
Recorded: 4500 rpm
